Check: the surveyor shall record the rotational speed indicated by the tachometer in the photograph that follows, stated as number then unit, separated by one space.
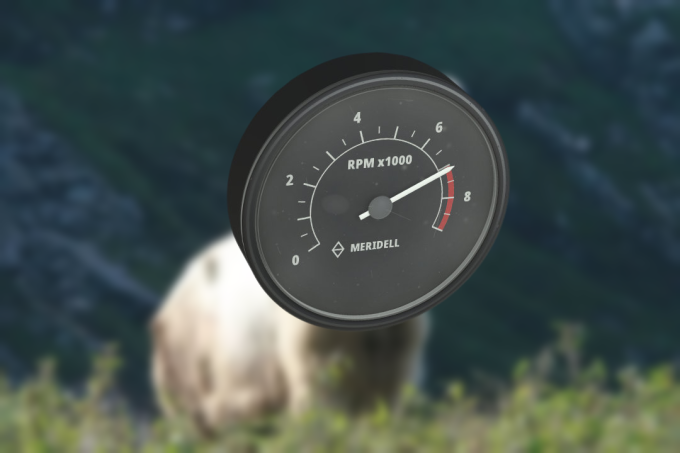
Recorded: 7000 rpm
